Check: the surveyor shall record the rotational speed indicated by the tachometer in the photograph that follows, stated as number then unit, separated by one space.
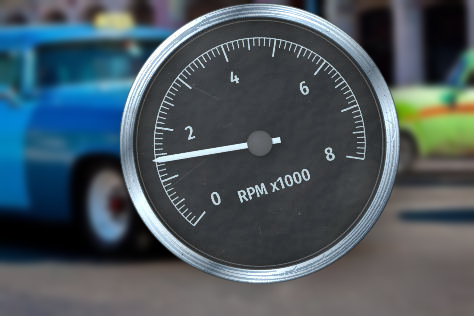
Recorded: 1400 rpm
